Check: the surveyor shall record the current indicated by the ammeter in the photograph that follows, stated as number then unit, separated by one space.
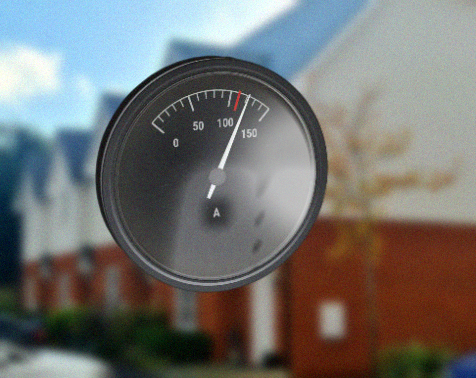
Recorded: 120 A
